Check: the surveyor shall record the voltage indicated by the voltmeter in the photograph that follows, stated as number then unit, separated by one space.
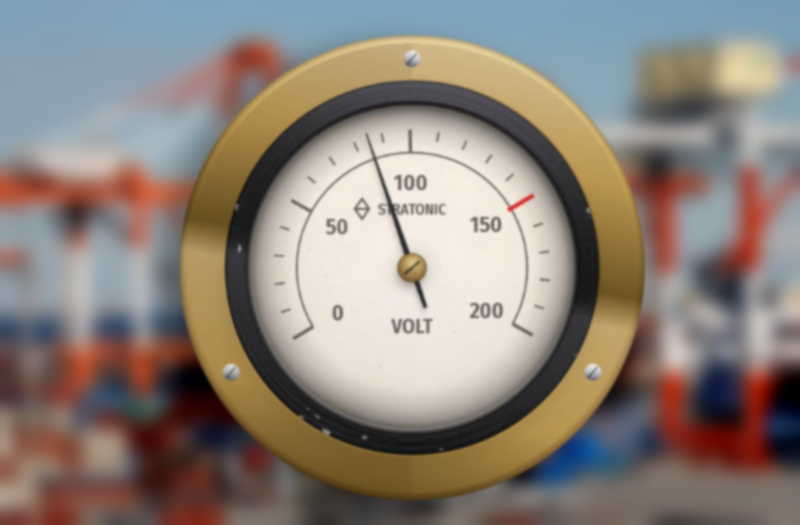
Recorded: 85 V
